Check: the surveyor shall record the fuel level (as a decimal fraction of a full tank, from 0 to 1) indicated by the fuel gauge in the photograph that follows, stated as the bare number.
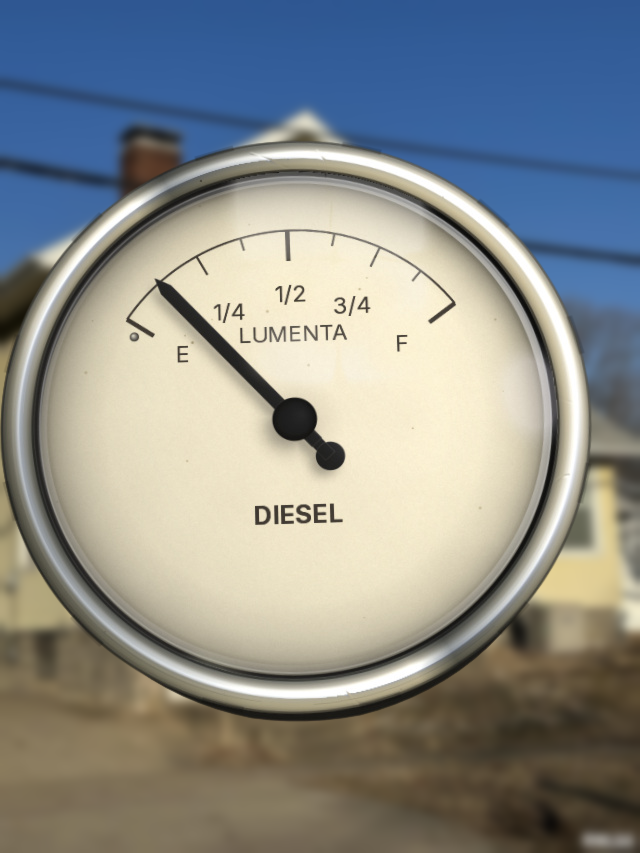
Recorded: 0.125
